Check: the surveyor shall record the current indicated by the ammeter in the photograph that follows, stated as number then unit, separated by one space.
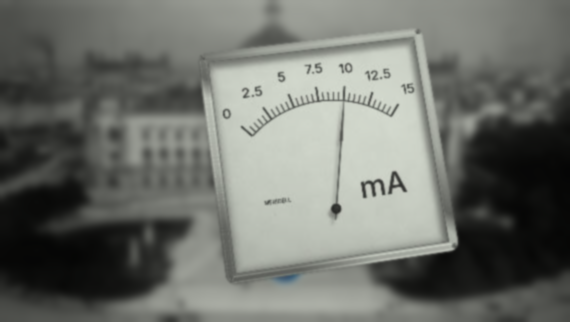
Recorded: 10 mA
